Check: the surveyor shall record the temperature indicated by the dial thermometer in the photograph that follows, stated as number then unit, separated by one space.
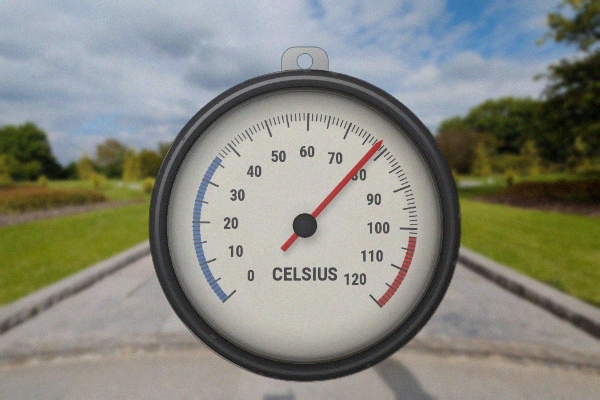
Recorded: 78 °C
